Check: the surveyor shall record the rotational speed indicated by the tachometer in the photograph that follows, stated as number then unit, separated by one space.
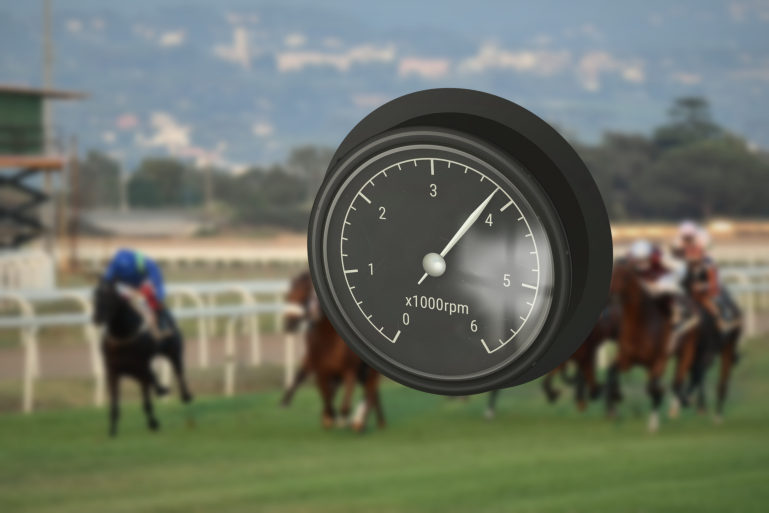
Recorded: 3800 rpm
